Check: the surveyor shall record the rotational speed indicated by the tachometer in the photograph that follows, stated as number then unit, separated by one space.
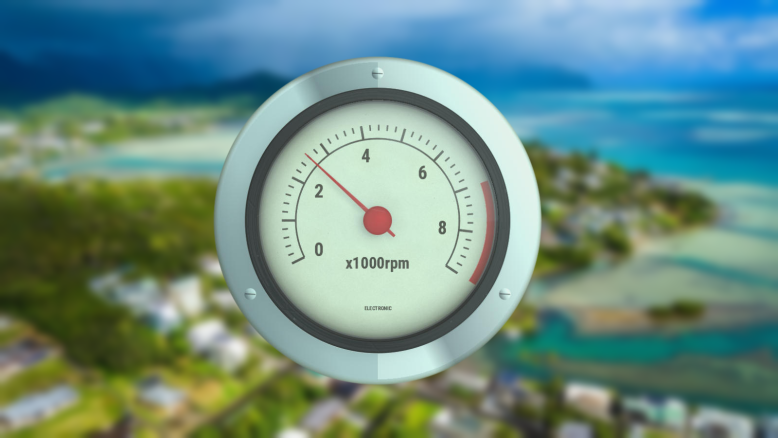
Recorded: 2600 rpm
